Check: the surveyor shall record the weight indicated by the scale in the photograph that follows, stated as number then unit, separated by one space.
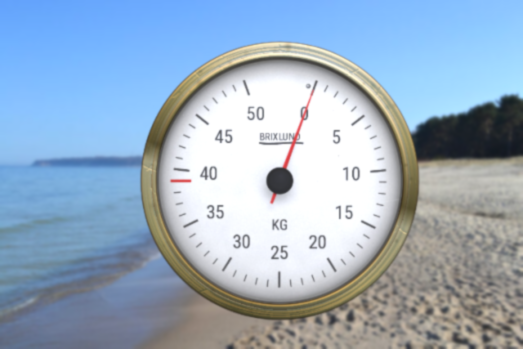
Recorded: 0 kg
